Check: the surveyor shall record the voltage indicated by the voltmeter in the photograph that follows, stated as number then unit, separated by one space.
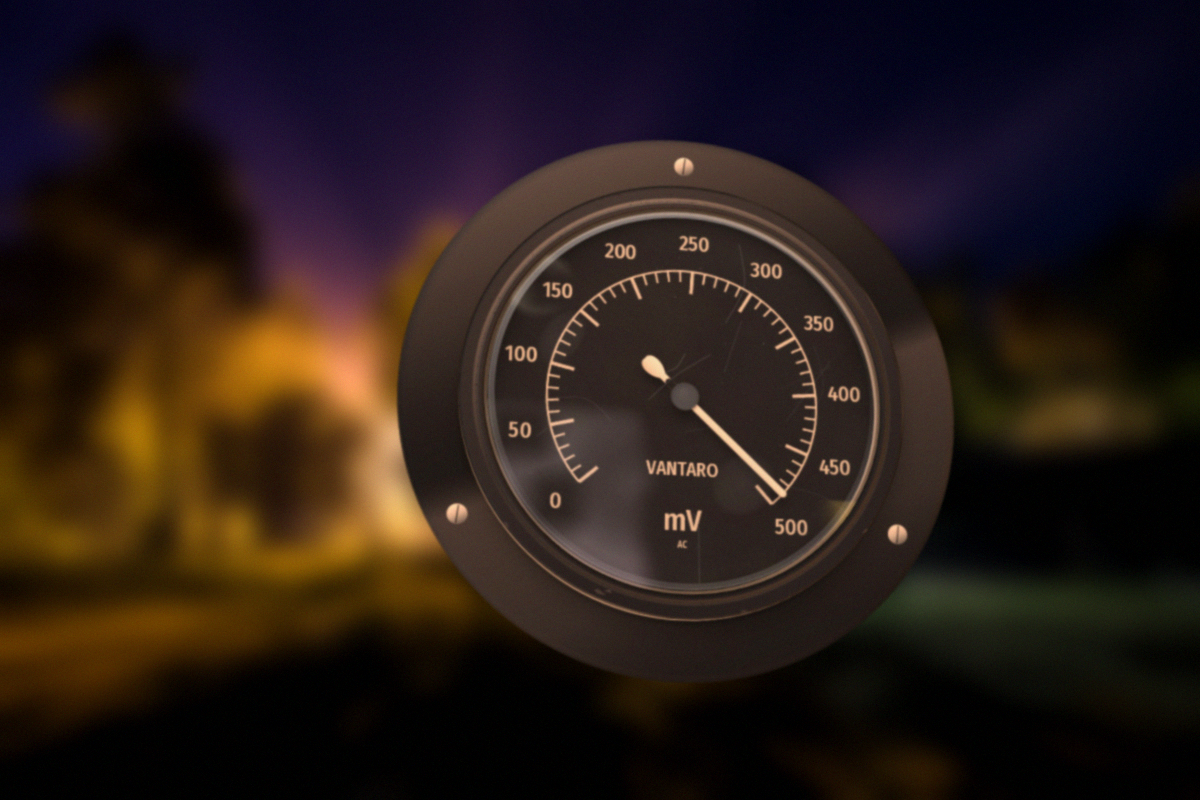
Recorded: 490 mV
